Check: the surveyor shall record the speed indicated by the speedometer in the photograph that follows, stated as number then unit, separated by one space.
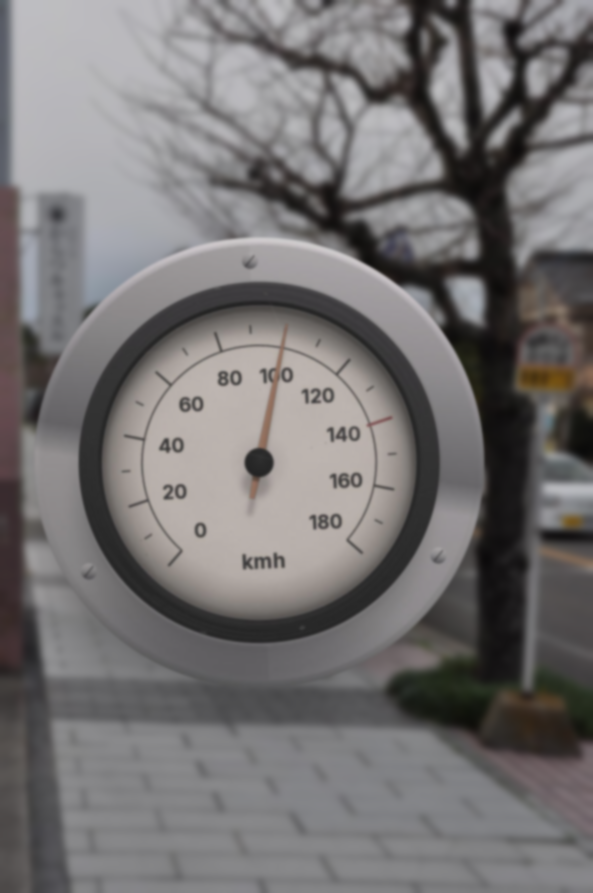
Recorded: 100 km/h
